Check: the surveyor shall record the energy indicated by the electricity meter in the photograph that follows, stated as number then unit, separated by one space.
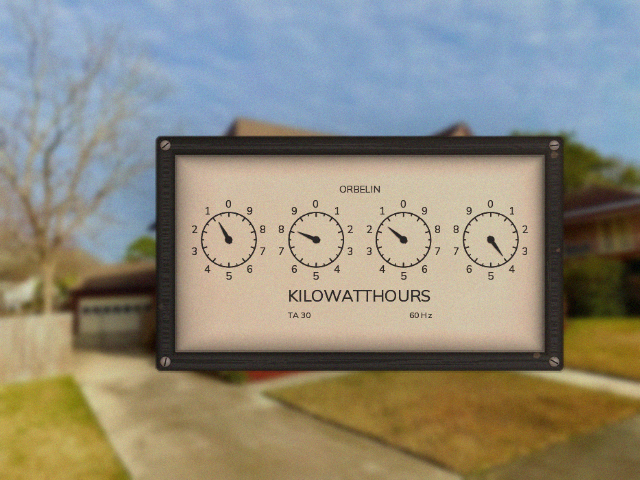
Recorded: 814 kWh
